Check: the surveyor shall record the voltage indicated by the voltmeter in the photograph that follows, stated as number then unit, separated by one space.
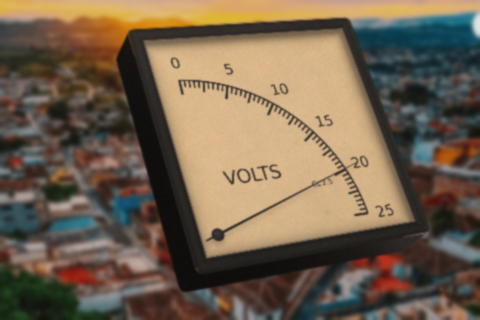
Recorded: 20 V
